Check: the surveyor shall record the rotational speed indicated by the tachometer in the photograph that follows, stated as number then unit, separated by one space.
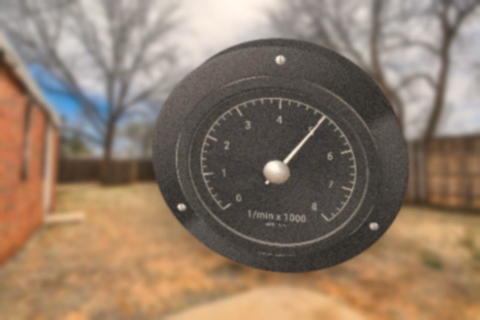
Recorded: 5000 rpm
